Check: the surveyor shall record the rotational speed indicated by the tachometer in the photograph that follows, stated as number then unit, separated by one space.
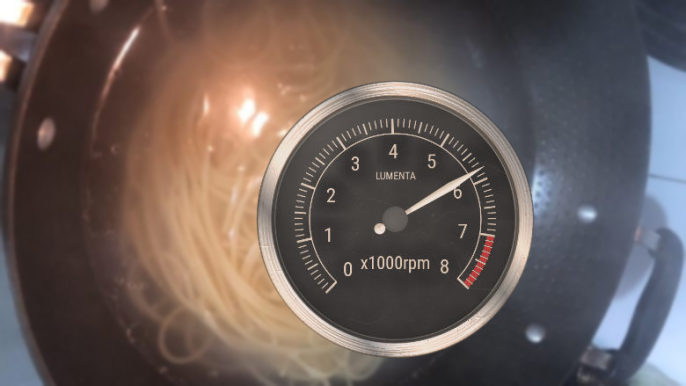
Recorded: 5800 rpm
